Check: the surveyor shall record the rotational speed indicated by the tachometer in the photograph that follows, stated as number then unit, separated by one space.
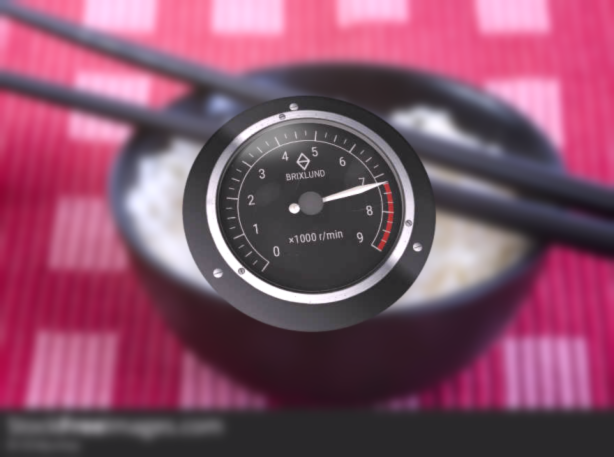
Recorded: 7250 rpm
